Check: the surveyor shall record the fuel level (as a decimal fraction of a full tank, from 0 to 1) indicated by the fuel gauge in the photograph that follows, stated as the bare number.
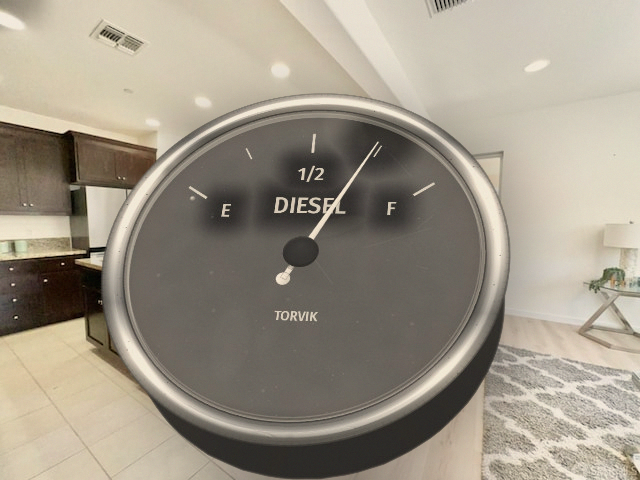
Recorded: 0.75
